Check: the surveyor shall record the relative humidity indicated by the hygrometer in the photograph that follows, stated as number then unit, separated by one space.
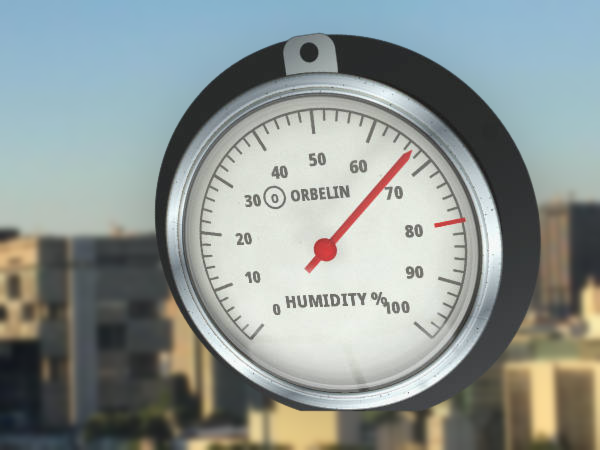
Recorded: 67 %
